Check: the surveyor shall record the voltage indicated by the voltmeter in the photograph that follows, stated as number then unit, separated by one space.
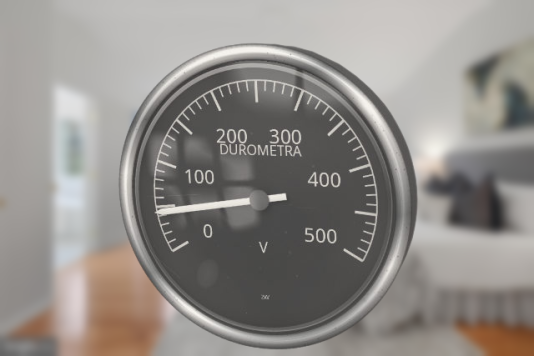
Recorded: 45 V
